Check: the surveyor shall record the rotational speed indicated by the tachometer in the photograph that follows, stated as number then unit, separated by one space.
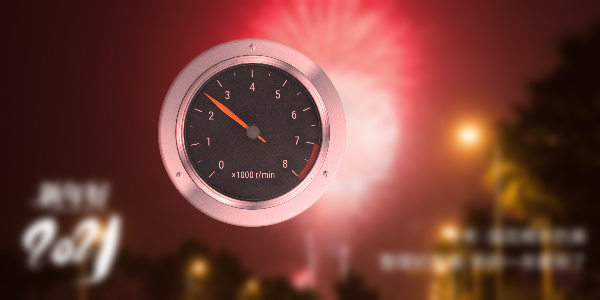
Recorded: 2500 rpm
